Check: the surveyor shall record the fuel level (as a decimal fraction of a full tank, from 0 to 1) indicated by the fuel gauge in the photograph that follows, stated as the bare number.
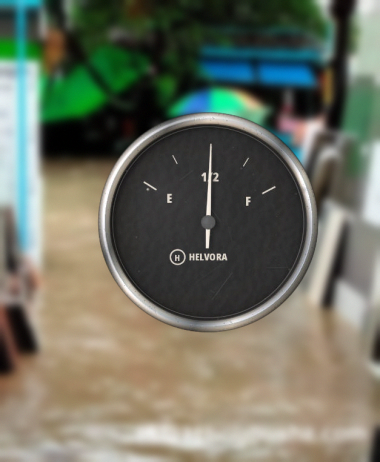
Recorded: 0.5
